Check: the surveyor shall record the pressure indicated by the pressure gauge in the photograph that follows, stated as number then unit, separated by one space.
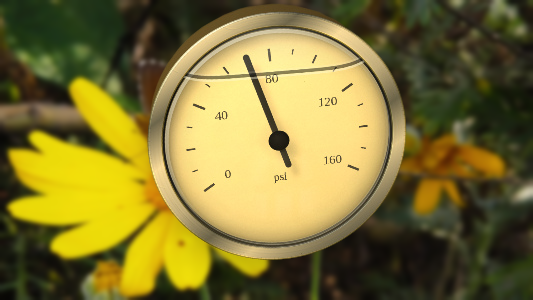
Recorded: 70 psi
